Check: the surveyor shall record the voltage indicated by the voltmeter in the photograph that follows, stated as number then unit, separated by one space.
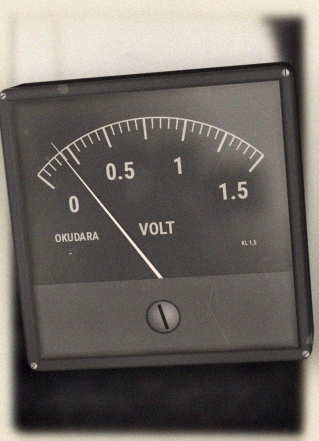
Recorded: 0.2 V
